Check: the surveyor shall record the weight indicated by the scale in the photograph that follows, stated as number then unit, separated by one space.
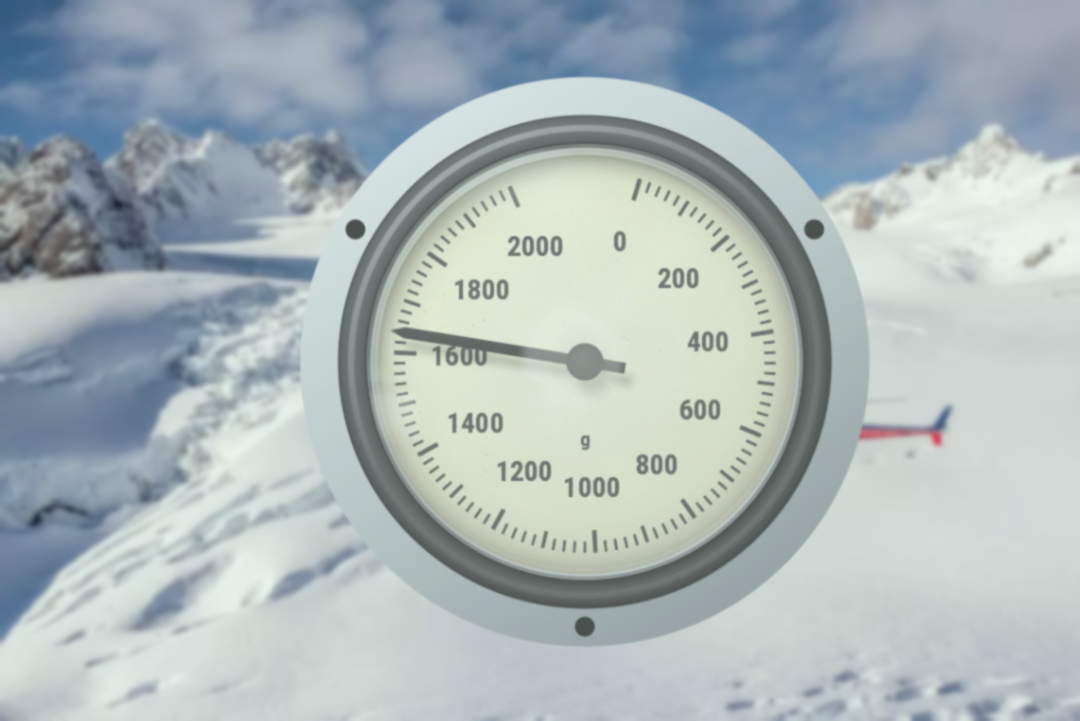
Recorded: 1640 g
